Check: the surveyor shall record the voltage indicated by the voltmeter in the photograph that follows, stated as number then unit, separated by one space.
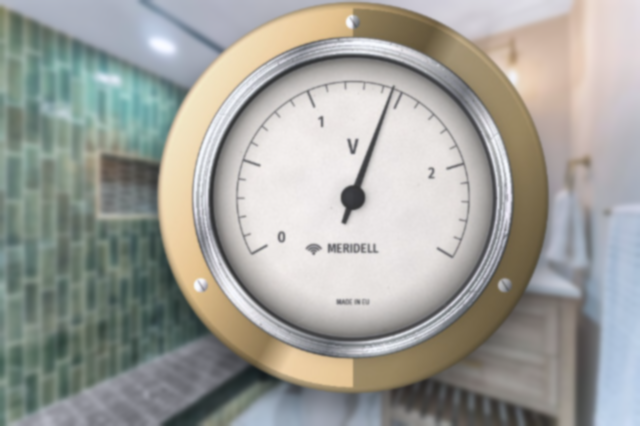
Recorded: 1.45 V
